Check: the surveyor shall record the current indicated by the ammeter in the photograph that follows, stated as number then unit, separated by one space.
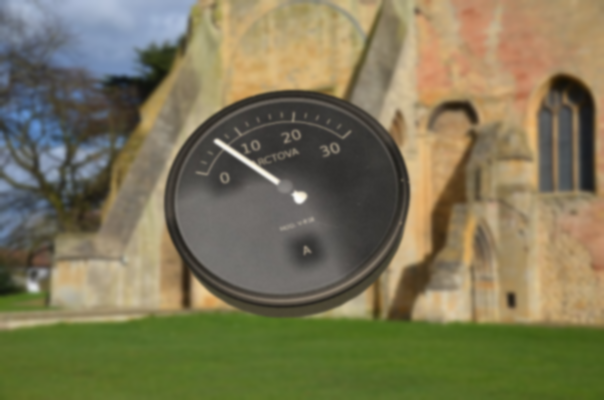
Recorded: 6 A
